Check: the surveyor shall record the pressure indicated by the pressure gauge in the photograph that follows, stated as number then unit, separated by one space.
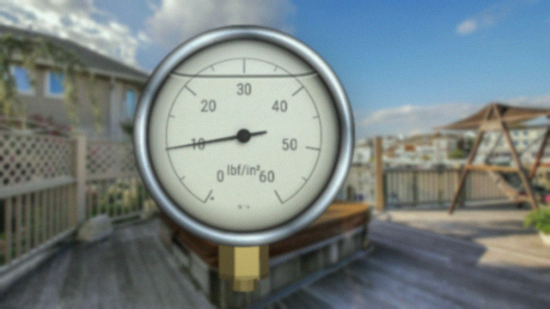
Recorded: 10 psi
